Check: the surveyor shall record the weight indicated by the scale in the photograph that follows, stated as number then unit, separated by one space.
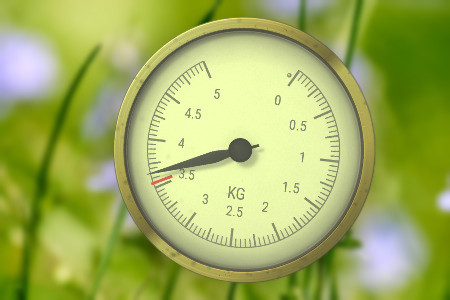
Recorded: 3.65 kg
